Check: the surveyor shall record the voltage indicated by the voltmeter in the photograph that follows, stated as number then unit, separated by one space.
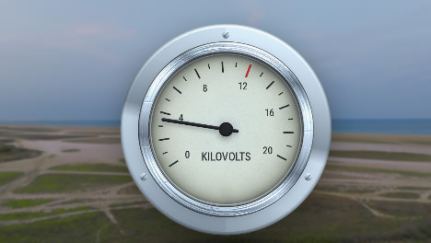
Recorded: 3.5 kV
